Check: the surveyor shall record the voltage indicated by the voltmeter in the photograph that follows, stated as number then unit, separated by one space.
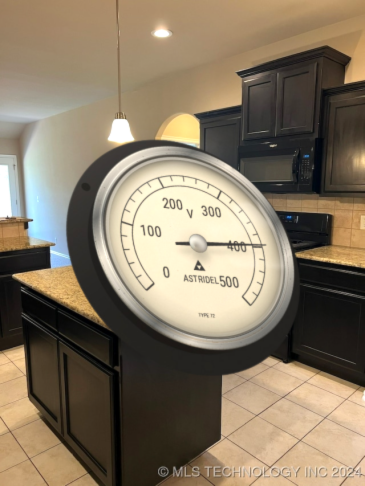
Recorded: 400 V
